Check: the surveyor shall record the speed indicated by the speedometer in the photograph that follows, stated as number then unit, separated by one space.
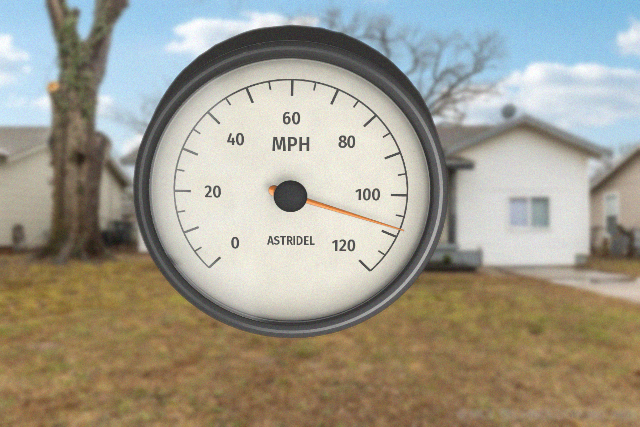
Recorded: 107.5 mph
